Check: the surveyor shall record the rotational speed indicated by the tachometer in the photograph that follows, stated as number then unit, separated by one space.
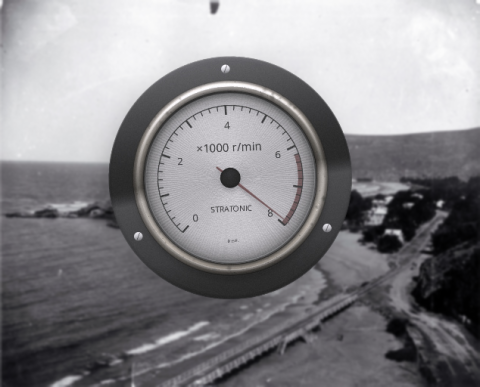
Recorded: 7900 rpm
